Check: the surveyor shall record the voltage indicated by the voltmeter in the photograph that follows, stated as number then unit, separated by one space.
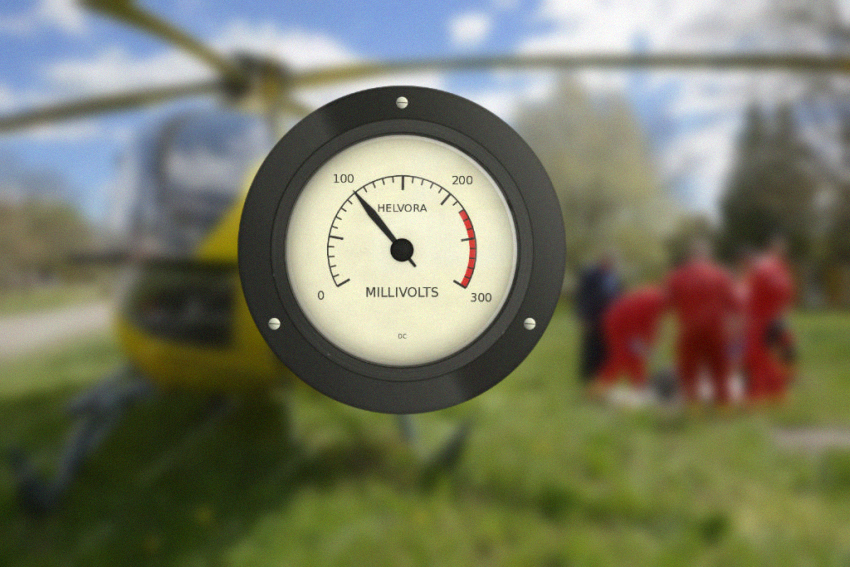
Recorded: 100 mV
